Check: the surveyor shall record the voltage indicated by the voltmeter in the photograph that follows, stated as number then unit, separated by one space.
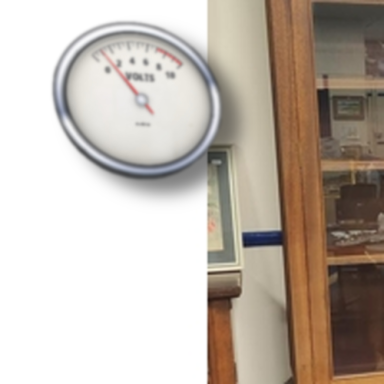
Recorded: 1 V
